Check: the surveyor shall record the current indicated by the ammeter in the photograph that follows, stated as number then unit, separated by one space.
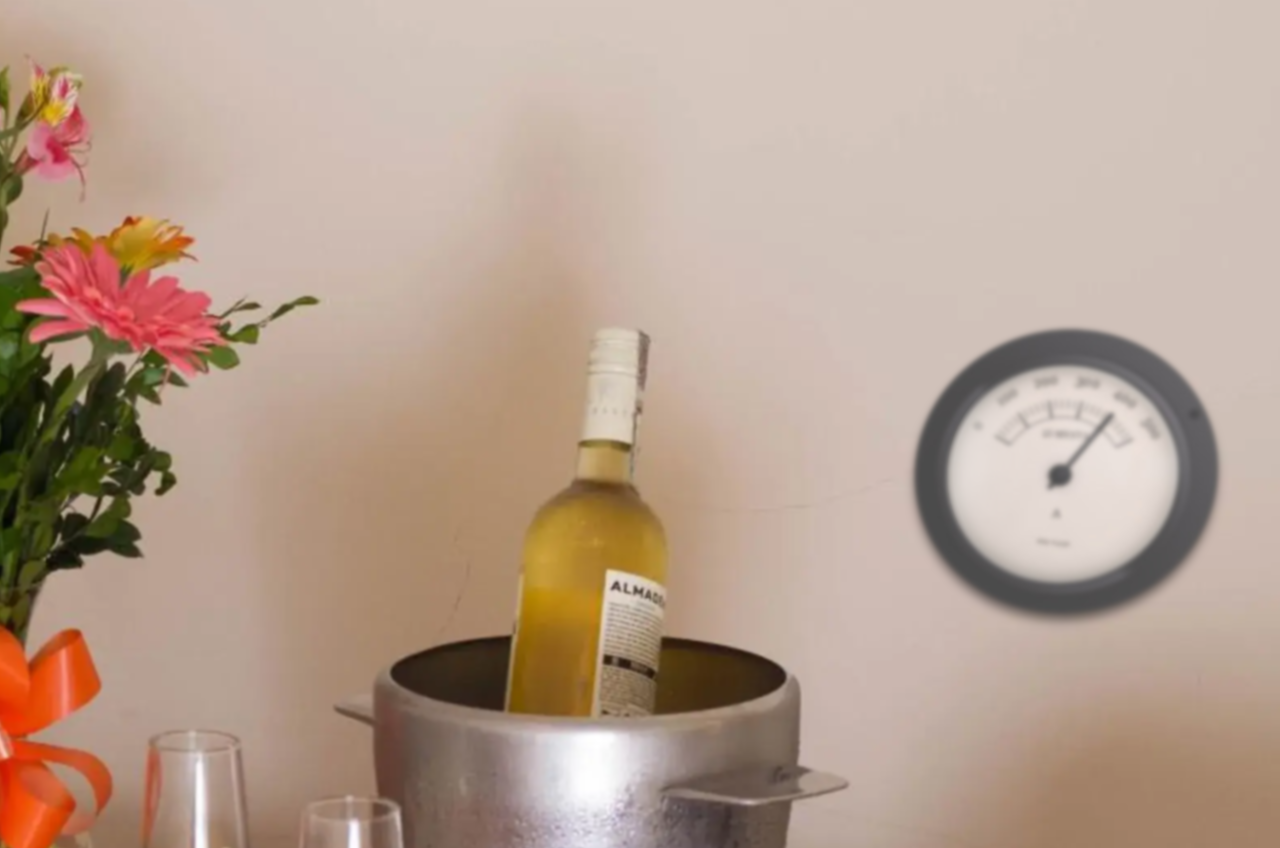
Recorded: 400 A
